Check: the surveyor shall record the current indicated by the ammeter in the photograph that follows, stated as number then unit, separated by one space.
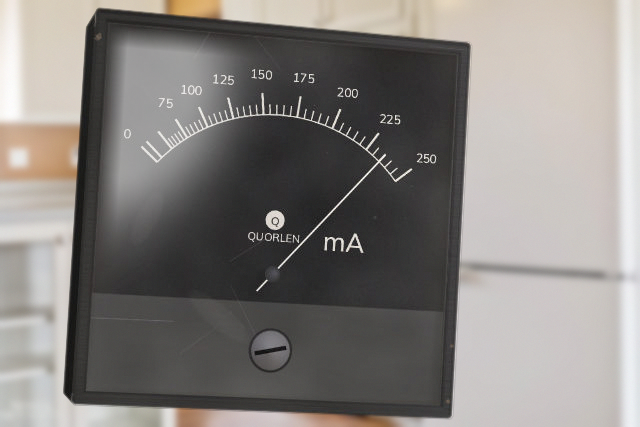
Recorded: 235 mA
